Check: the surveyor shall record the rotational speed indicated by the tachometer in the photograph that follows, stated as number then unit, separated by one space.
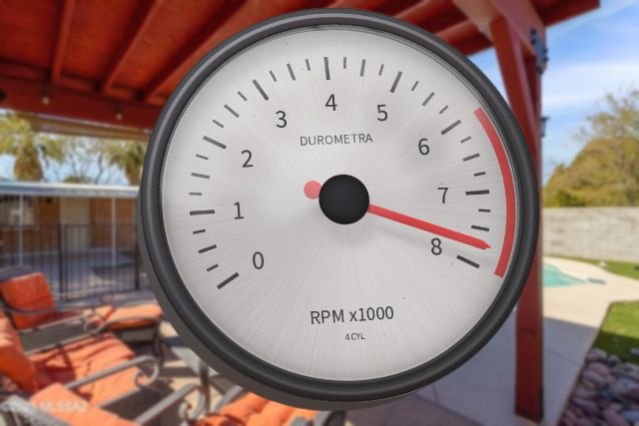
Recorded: 7750 rpm
